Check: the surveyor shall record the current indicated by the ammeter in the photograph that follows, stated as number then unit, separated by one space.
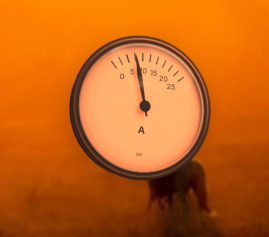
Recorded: 7.5 A
